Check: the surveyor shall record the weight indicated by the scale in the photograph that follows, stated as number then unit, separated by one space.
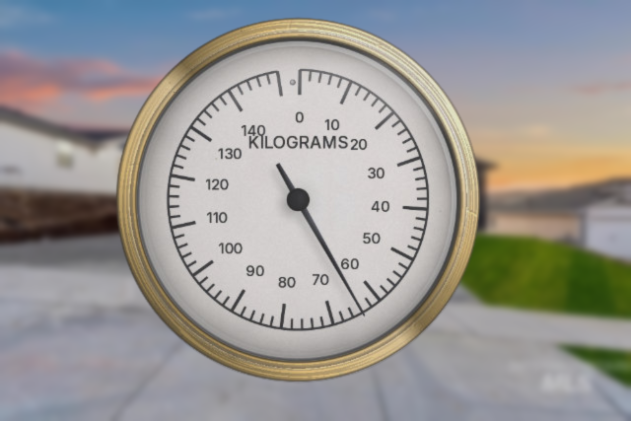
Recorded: 64 kg
